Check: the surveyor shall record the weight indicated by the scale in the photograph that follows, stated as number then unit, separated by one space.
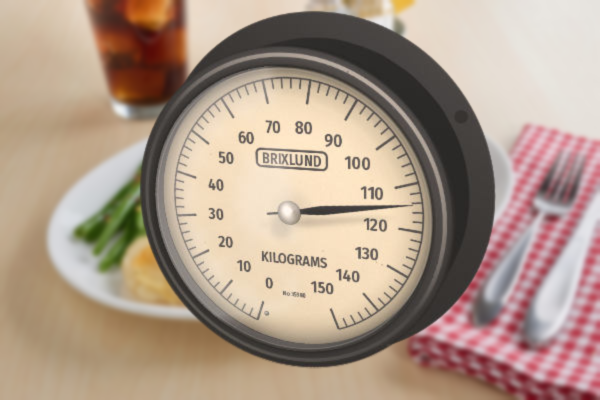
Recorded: 114 kg
